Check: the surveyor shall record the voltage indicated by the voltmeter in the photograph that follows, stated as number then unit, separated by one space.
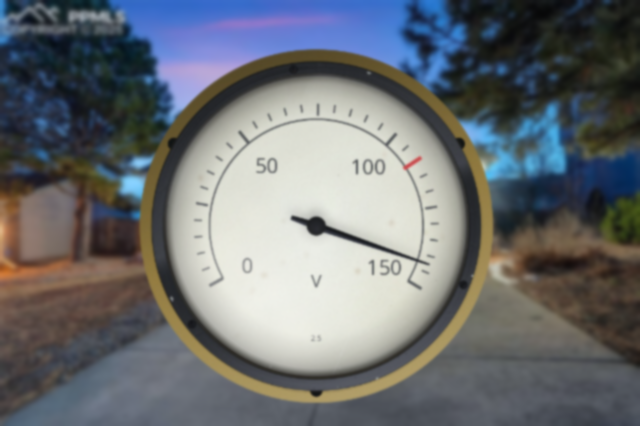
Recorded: 142.5 V
